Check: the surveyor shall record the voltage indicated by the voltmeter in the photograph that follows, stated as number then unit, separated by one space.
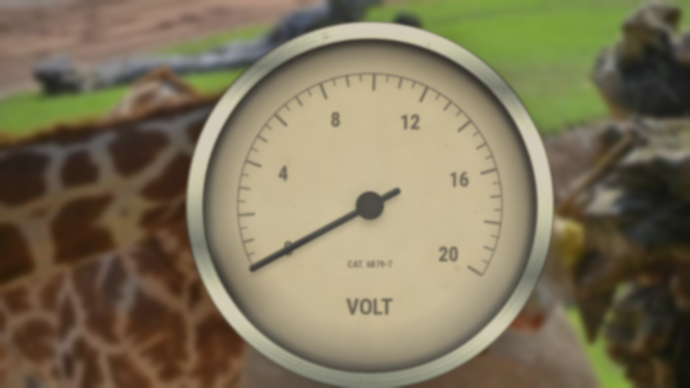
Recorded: 0 V
